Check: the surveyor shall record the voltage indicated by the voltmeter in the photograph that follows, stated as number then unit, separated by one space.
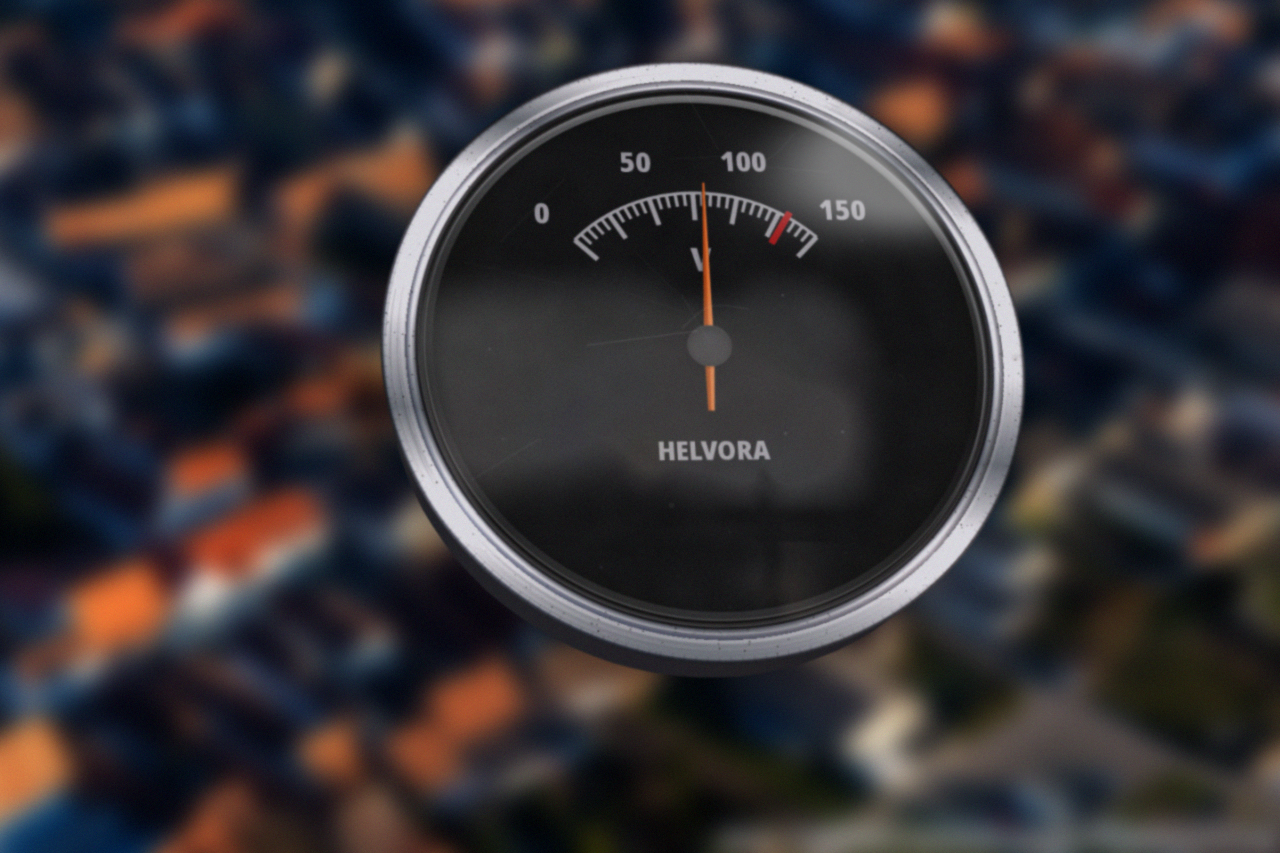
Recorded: 80 V
